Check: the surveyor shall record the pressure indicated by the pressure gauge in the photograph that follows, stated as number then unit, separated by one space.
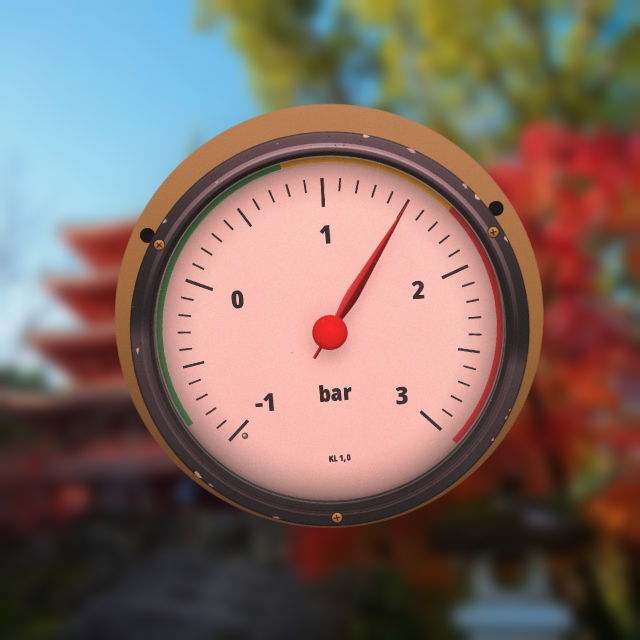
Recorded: 1.5 bar
